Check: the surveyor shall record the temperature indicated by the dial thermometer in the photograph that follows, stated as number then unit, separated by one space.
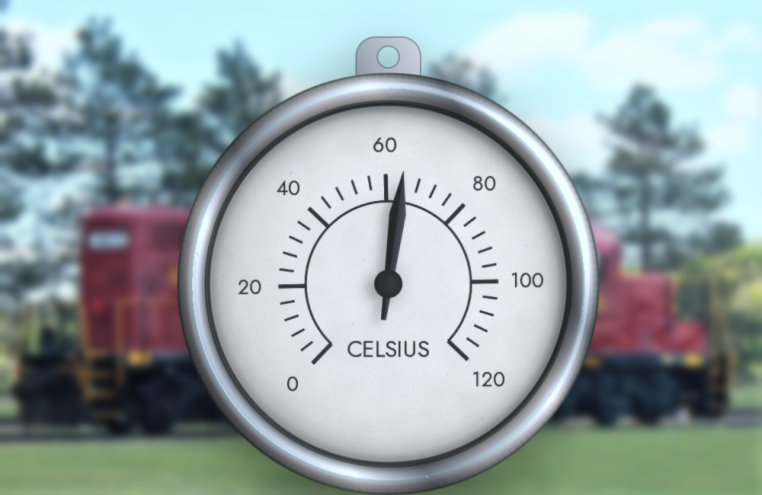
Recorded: 64 °C
